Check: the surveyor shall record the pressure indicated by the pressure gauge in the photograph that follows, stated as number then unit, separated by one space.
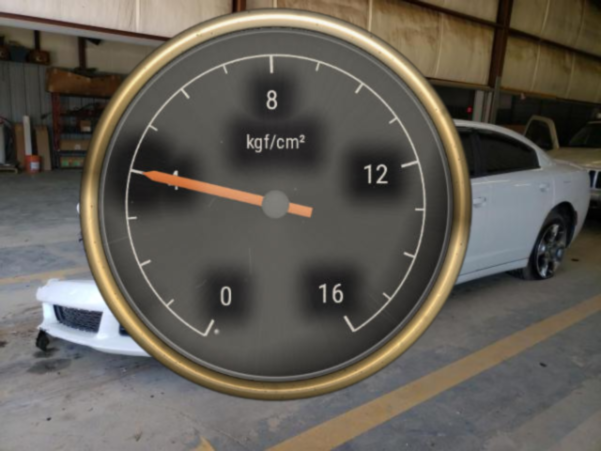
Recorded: 4 kg/cm²
